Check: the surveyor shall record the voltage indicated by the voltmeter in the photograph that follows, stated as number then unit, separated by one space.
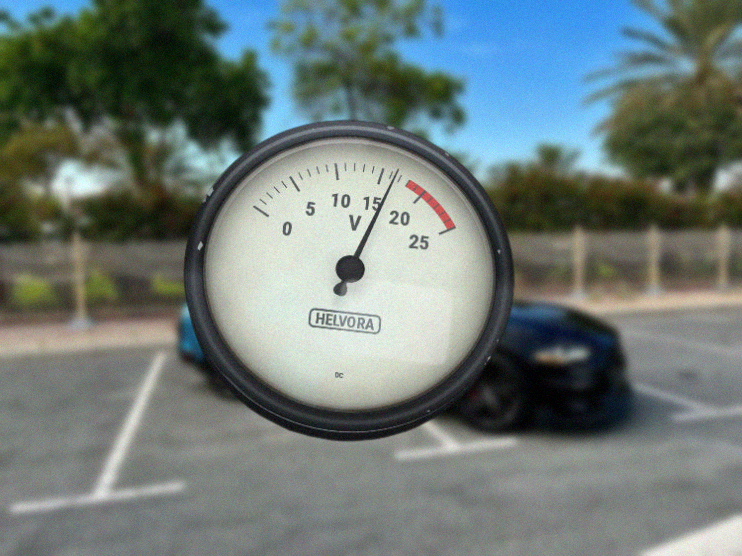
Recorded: 16.5 V
